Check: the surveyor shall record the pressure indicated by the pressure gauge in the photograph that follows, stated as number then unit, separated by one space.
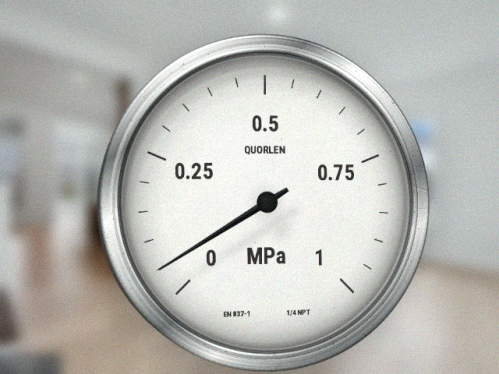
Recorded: 0.05 MPa
